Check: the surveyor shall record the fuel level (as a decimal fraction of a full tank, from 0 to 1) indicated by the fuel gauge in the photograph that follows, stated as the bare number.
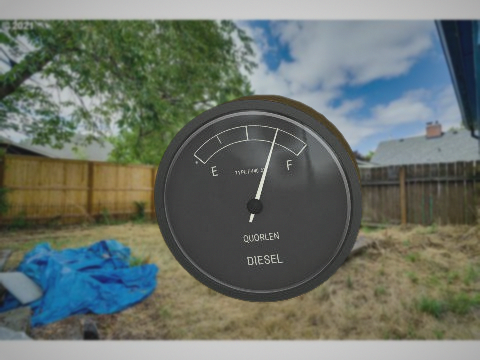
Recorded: 0.75
